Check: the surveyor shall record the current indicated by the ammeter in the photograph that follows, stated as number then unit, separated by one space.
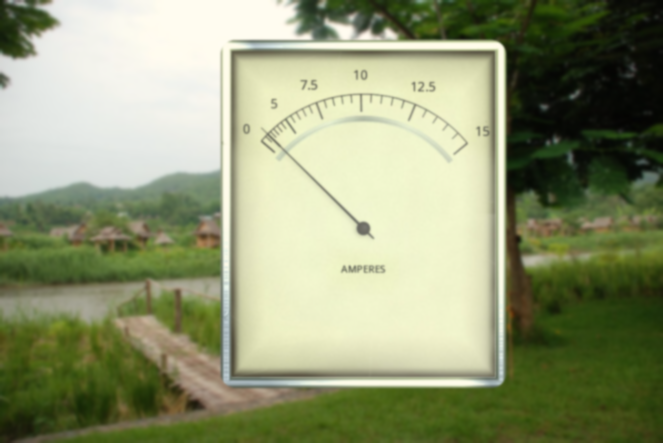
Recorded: 2.5 A
